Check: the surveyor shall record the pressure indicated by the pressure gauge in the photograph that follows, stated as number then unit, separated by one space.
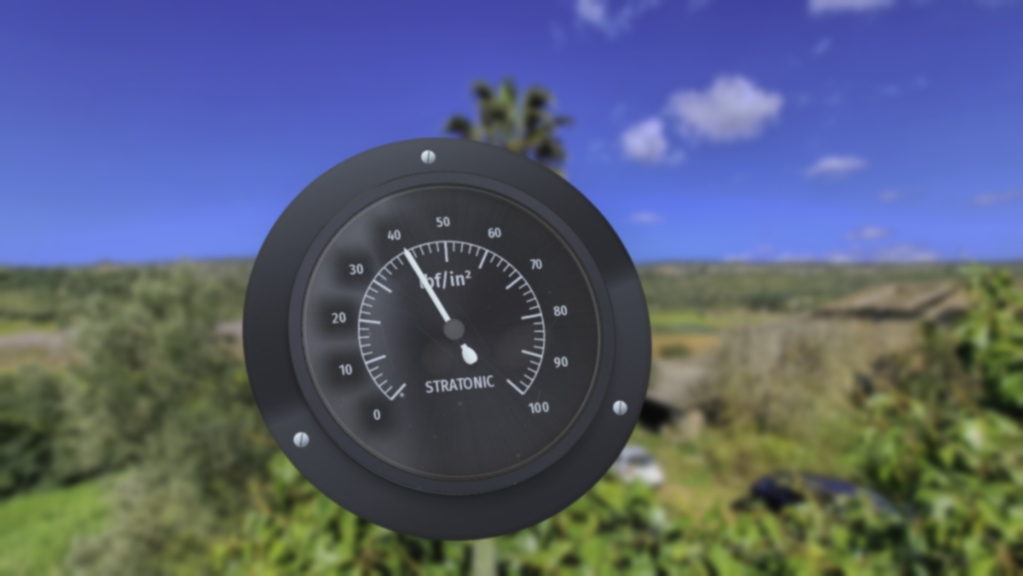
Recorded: 40 psi
